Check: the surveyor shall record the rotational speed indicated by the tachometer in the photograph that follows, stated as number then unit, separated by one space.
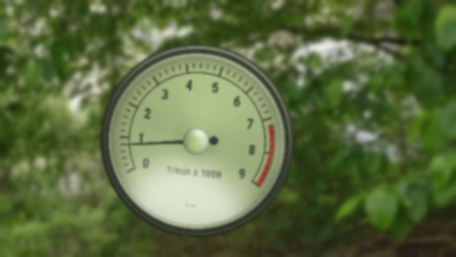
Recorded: 800 rpm
